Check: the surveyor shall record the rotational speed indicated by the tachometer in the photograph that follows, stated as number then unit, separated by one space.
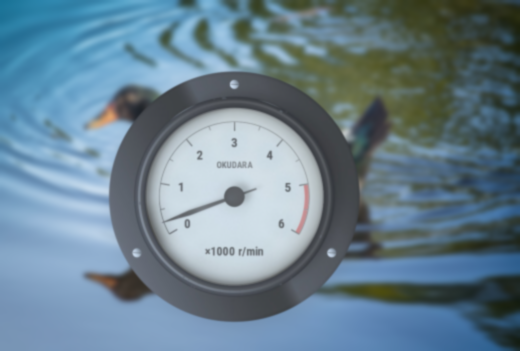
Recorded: 250 rpm
